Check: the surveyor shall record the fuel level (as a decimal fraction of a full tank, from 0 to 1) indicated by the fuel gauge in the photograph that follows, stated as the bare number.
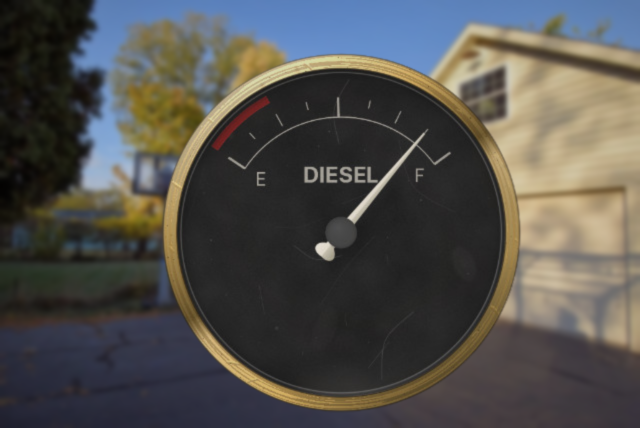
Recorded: 0.875
